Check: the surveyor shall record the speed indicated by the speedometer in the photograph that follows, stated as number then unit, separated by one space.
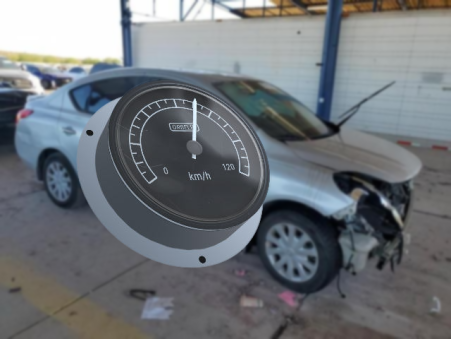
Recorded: 70 km/h
